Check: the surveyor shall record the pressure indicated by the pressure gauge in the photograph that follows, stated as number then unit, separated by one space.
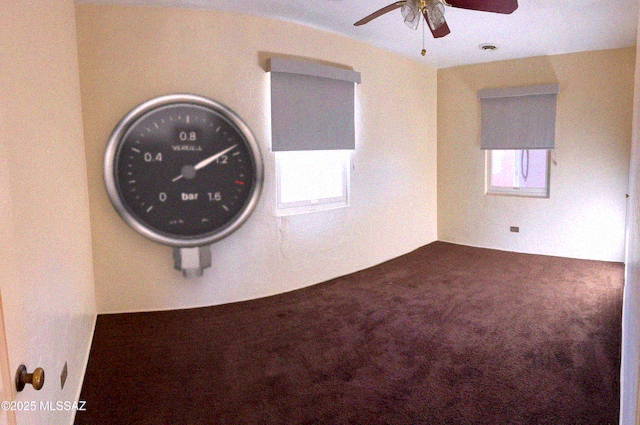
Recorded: 1.15 bar
